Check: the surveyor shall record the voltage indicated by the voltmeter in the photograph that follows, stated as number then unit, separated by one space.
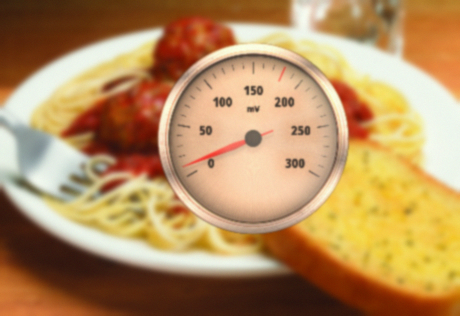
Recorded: 10 mV
